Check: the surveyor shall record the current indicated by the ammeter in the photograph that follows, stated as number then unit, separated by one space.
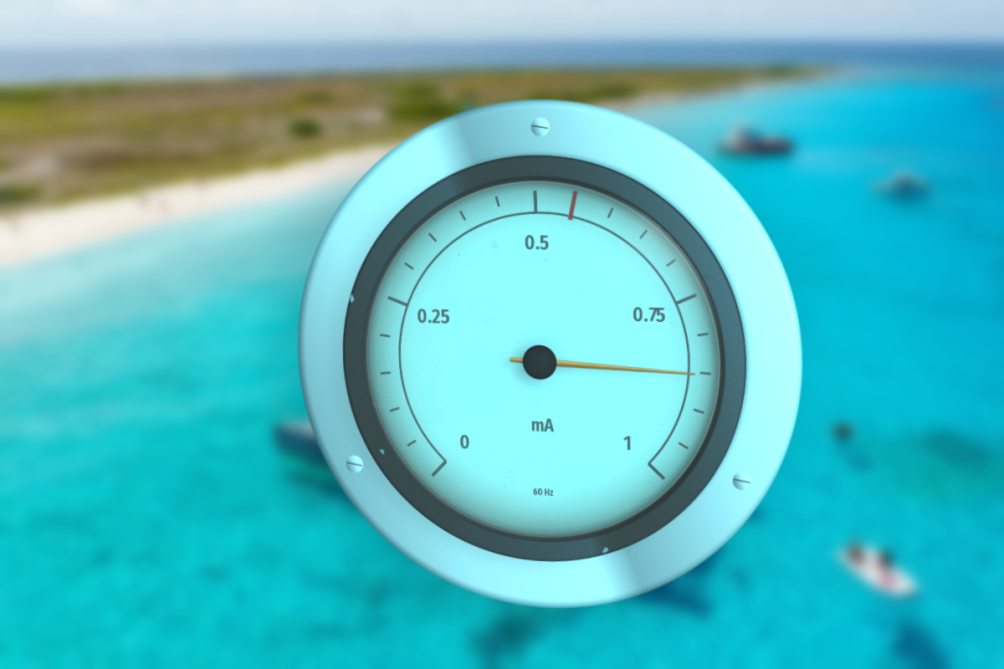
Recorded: 0.85 mA
